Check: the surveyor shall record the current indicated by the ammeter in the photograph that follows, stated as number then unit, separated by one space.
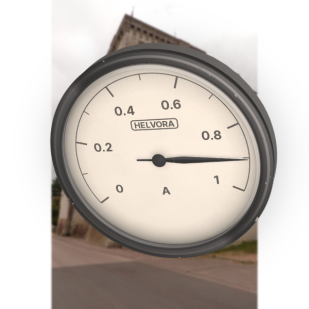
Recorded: 0.9 A
